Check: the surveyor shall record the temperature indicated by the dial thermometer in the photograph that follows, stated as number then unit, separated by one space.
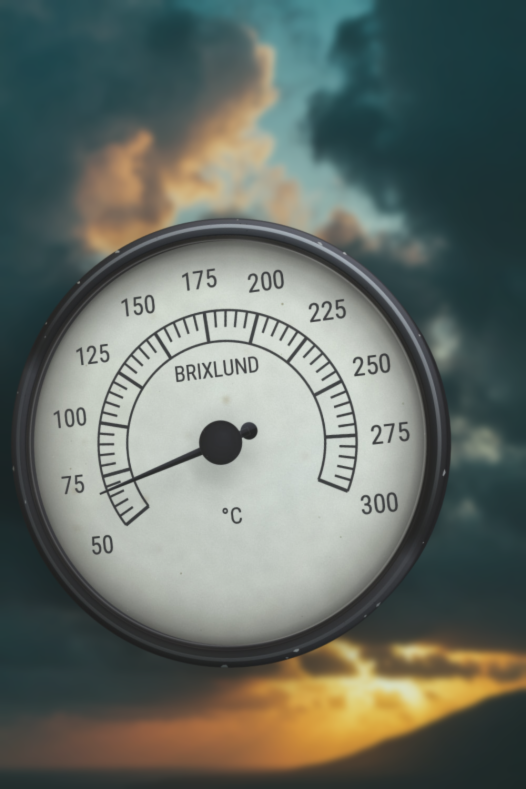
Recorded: 67.5 °C
